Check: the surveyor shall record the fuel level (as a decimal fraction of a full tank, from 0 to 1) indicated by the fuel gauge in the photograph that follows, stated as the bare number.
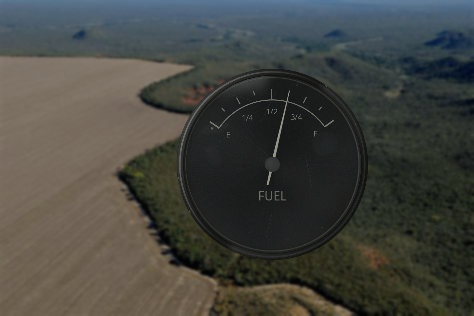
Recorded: 0.625
